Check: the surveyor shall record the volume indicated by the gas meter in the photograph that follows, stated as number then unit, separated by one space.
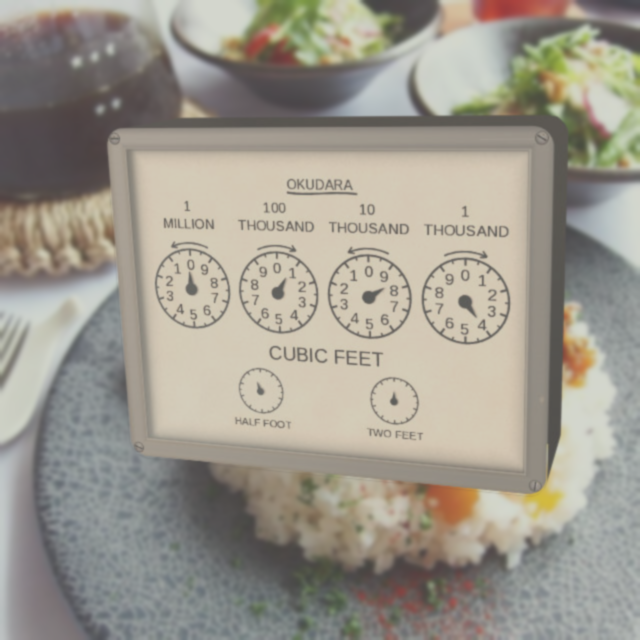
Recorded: 8400 ft³
